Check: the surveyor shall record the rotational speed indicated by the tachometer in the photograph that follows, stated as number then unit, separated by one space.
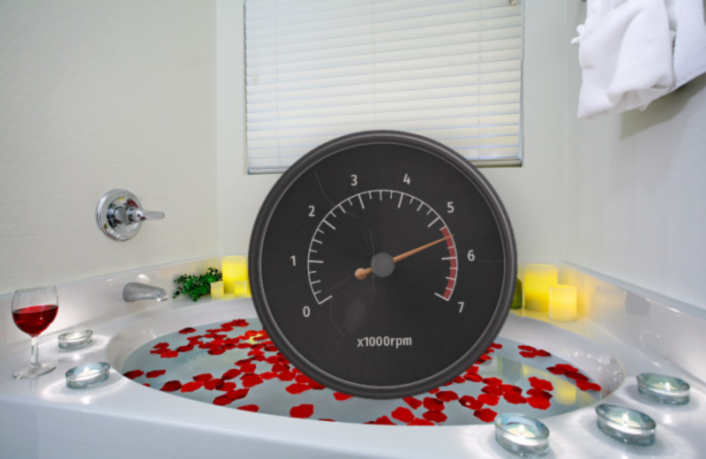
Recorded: 5500 rpm
